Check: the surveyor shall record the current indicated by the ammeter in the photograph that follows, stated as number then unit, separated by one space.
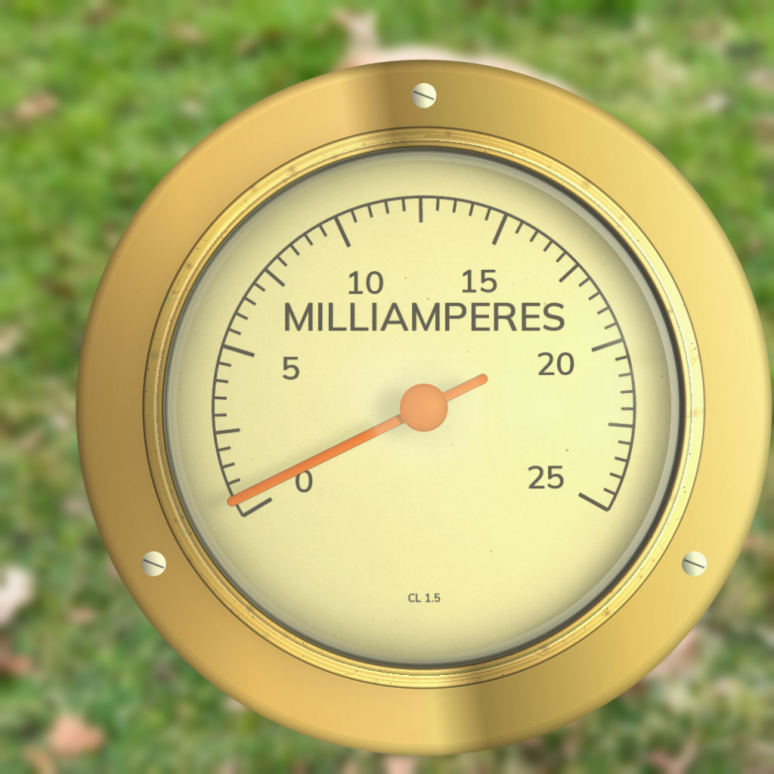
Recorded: 0.5 mA
